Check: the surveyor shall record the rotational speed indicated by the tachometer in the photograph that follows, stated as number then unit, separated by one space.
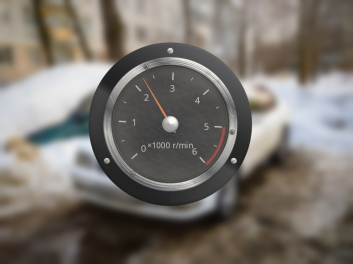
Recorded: 2250 rpm
